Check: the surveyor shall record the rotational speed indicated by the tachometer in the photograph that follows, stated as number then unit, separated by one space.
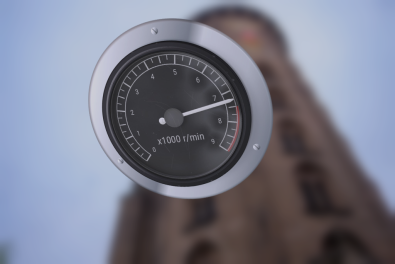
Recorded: 7250 rpm
